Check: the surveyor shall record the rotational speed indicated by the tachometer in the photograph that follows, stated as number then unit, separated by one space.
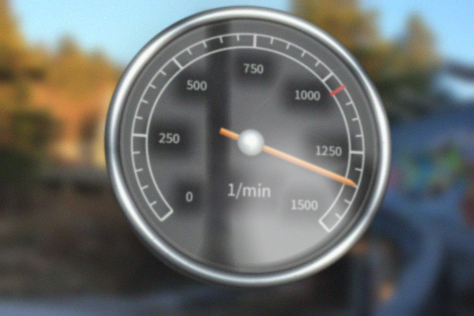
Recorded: 1350 rpm
